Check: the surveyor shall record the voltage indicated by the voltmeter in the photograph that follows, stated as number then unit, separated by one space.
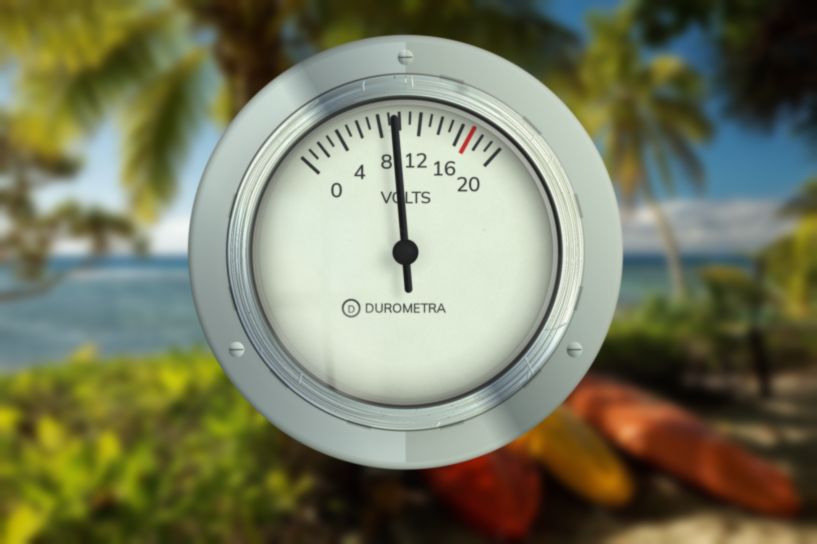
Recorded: 9.5 V
